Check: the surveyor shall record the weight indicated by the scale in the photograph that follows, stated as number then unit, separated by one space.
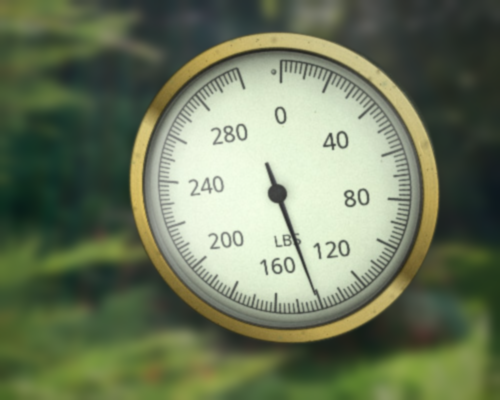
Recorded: 140 lb
